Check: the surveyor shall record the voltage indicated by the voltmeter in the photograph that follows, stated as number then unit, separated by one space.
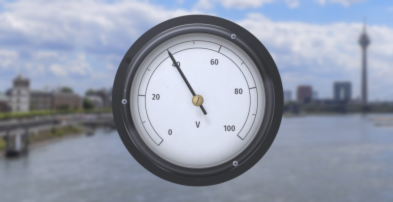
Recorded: 40 V
